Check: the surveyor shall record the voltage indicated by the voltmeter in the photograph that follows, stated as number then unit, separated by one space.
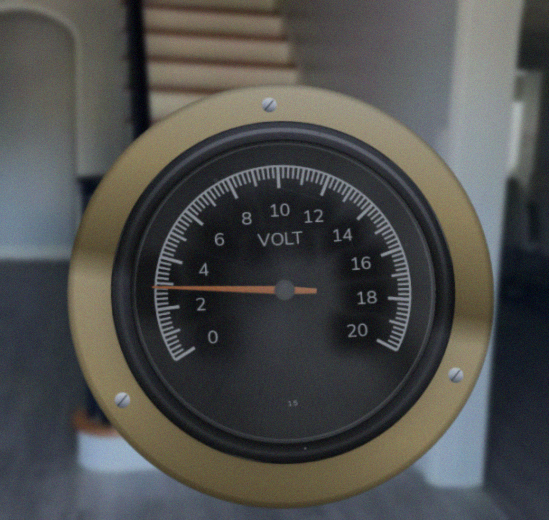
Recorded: 2.8 V
